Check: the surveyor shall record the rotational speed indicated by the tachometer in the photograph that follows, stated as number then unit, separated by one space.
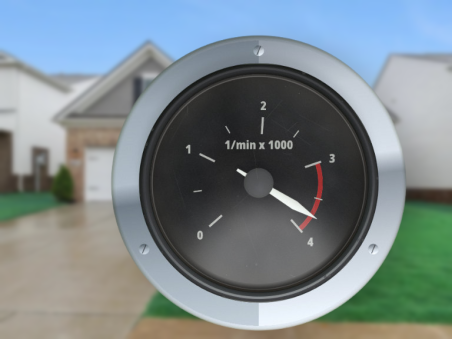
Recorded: 3750 rpm
